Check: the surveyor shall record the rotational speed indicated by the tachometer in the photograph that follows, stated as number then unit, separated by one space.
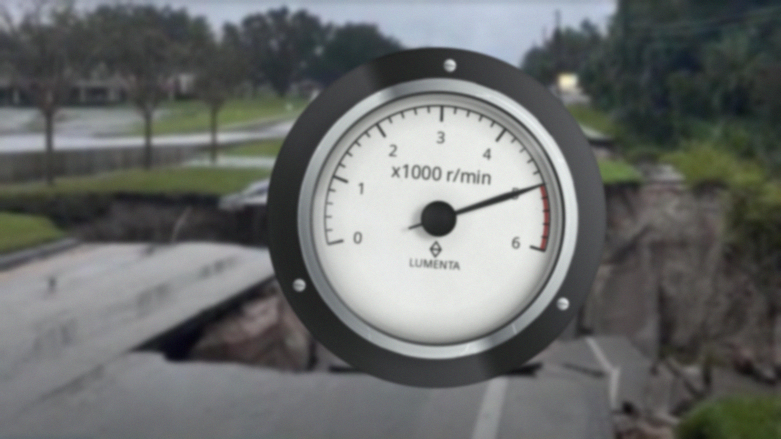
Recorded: 5000 rpm
